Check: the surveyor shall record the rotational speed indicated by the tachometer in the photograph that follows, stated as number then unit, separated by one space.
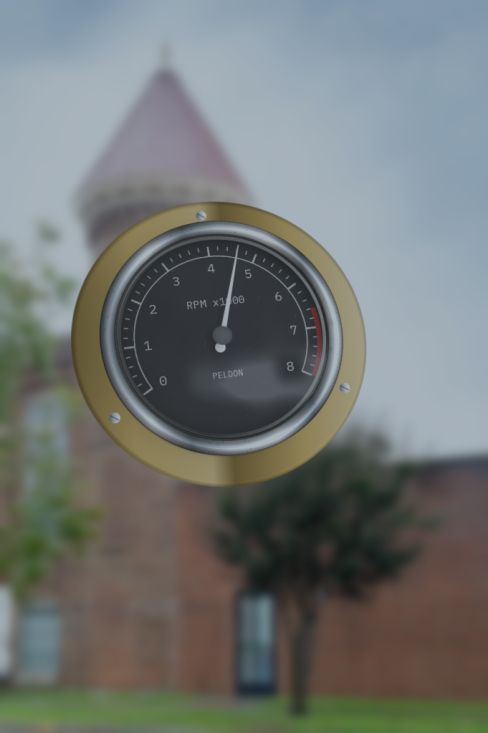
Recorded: 4600 rpm
